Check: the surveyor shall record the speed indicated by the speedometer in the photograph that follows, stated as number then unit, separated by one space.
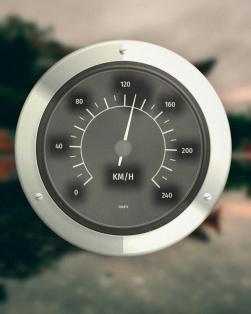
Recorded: 130 km/h
